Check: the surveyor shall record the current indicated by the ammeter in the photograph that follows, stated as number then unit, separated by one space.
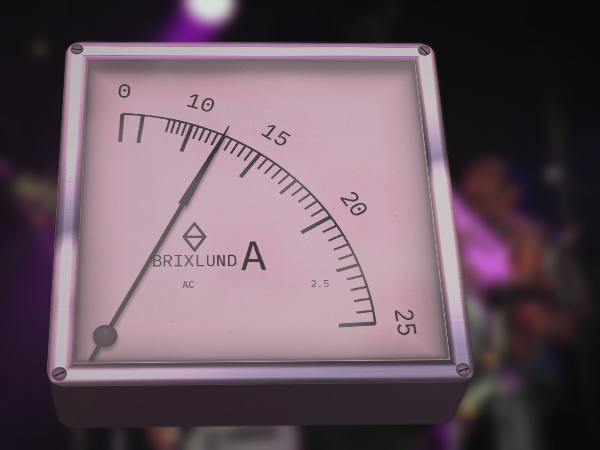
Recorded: 12.5 A
